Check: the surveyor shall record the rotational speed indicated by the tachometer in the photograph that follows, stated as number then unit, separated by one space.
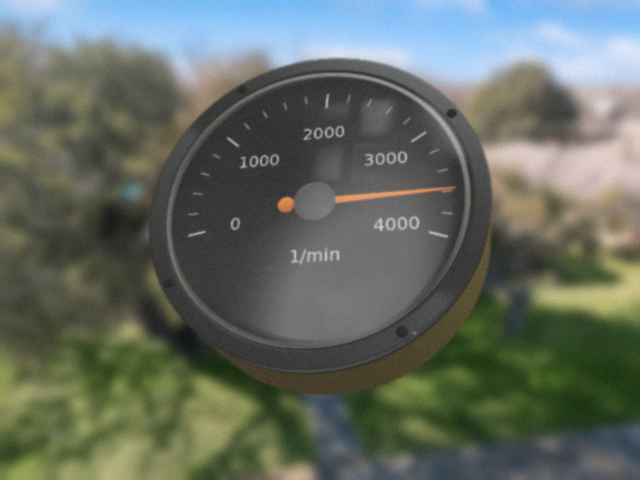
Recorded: 3600 rpm
